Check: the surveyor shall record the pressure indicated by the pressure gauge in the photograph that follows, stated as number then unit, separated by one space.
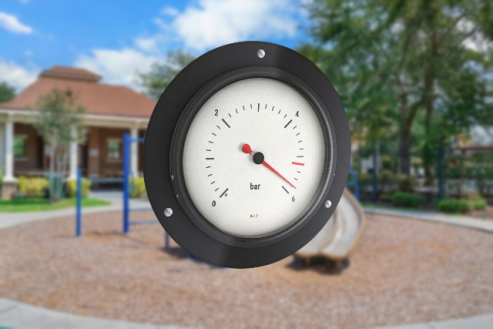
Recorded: 5.8 bar
